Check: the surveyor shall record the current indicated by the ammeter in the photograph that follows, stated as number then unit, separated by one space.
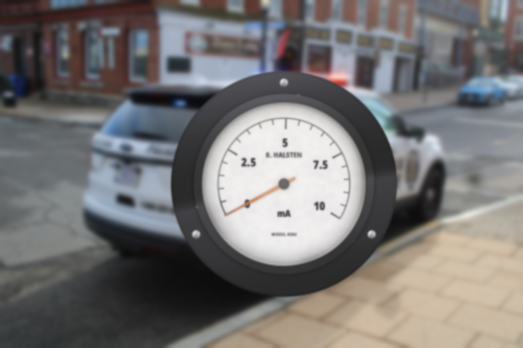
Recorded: 0 mA
